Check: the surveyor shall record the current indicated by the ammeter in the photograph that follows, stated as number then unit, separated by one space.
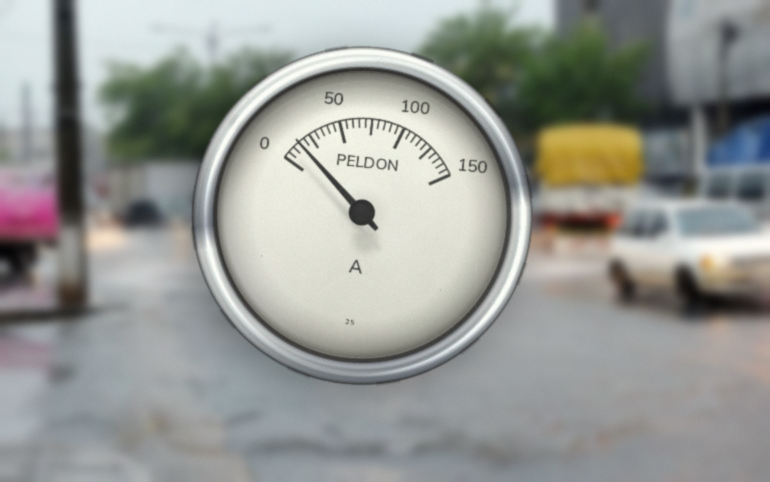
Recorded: 15 A
